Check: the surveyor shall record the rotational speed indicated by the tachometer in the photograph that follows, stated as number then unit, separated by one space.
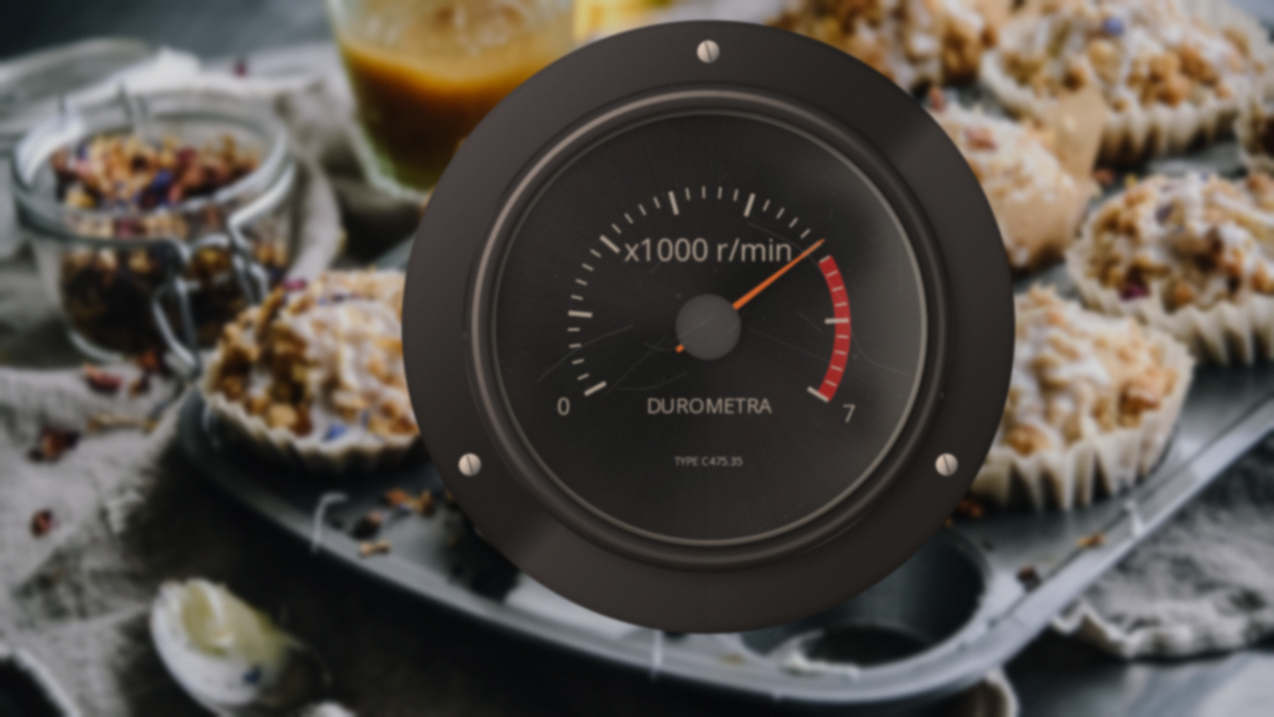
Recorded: 5000 rpm
